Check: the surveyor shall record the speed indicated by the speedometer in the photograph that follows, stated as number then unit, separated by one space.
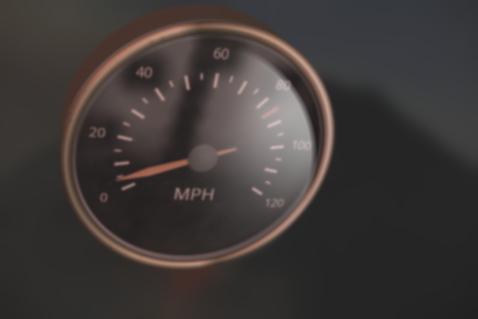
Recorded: 5 mph
